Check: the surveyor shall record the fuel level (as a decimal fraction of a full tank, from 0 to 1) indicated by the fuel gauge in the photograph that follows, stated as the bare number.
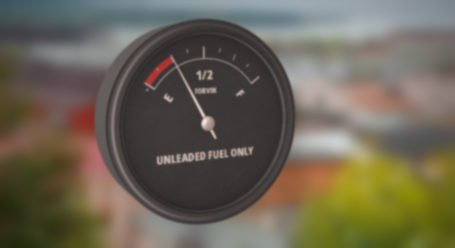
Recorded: 0.25
